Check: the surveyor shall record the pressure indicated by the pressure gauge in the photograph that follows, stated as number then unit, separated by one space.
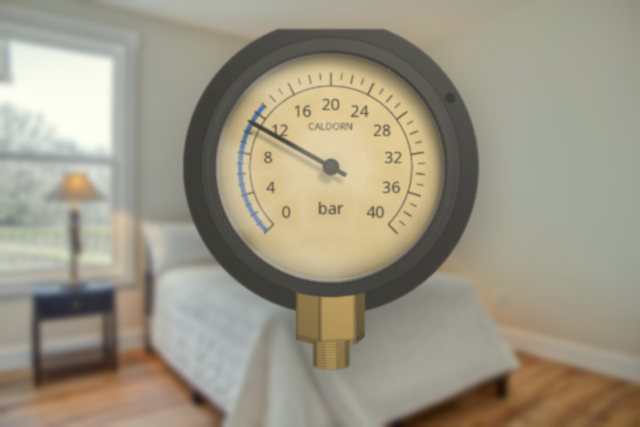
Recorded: 11 bar
